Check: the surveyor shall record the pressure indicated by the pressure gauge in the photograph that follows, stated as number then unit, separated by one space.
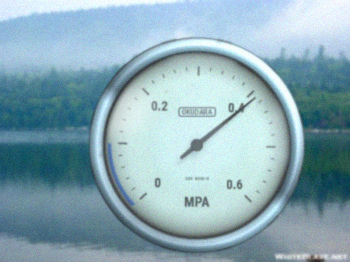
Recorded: 0.41 MPa
